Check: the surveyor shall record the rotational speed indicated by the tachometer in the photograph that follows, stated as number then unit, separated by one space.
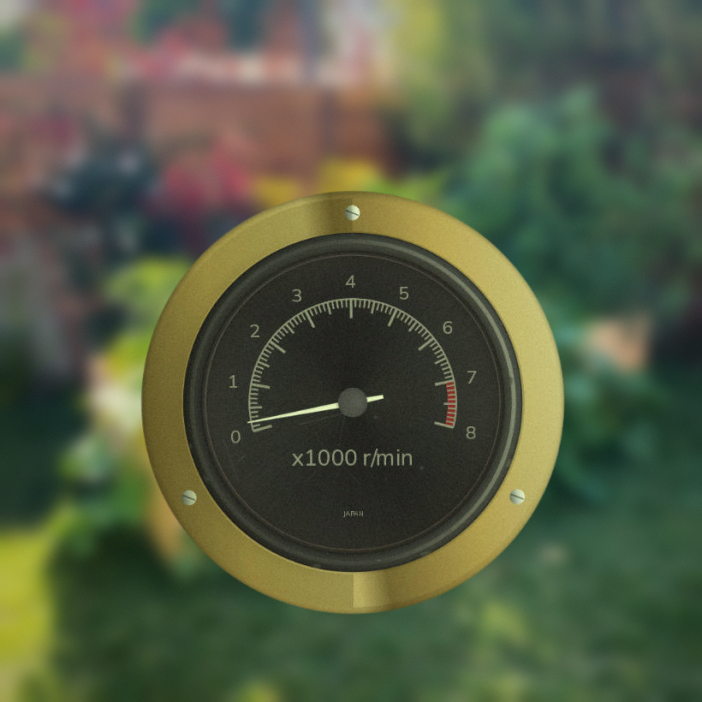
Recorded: 200 rpm
